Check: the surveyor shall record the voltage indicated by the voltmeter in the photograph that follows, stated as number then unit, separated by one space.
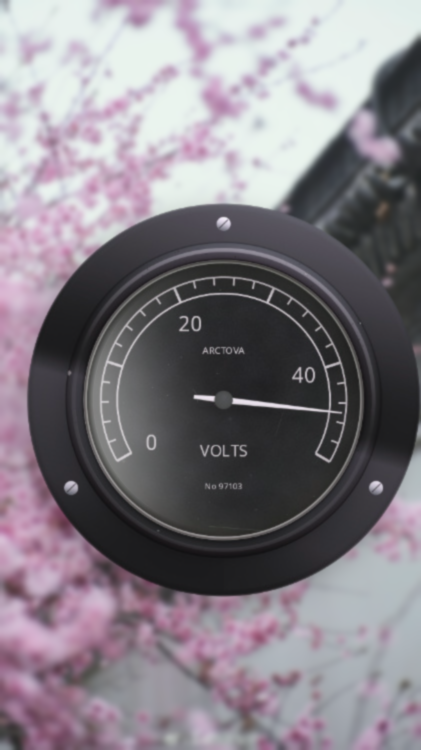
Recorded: 45 V
